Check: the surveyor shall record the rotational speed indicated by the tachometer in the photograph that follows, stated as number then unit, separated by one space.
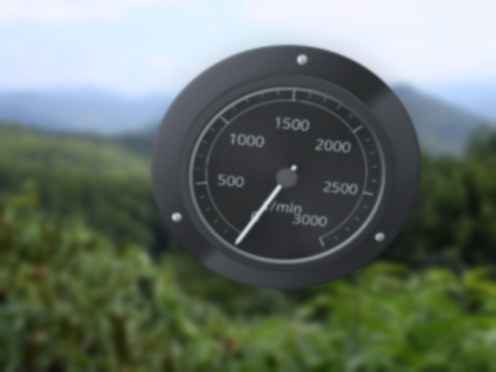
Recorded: 0 rpm
